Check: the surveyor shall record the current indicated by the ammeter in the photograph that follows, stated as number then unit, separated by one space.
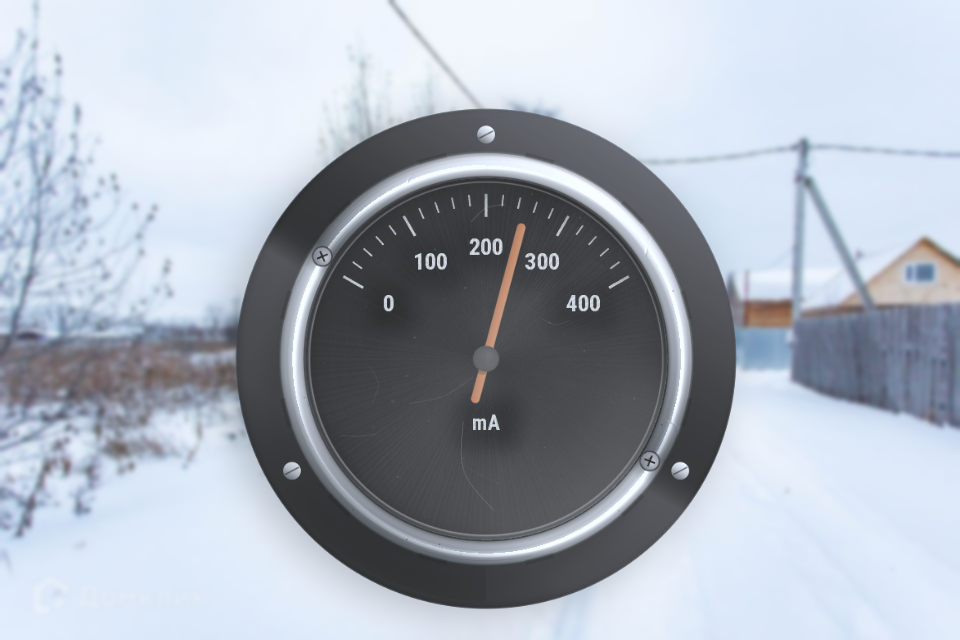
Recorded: 250 mA
